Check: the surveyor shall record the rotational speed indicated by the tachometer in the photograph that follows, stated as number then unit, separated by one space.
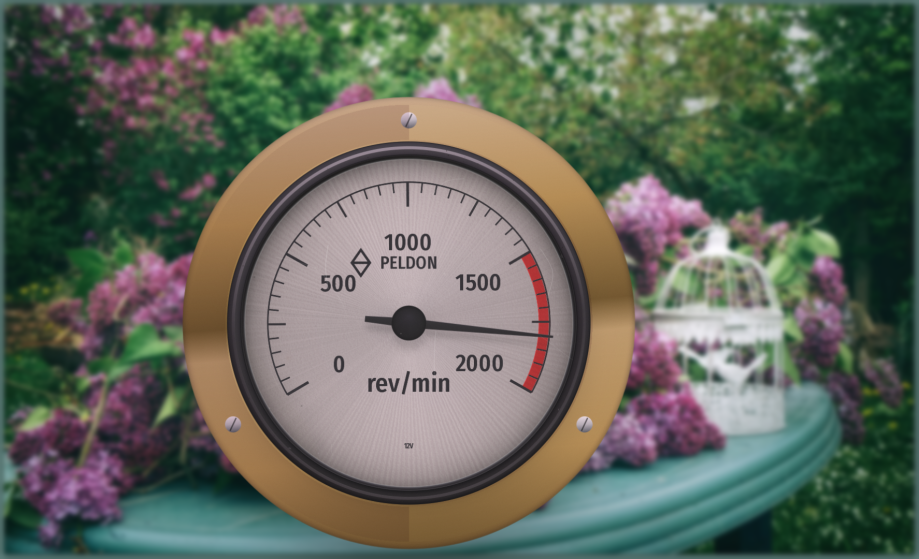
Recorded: 1800 rpm
